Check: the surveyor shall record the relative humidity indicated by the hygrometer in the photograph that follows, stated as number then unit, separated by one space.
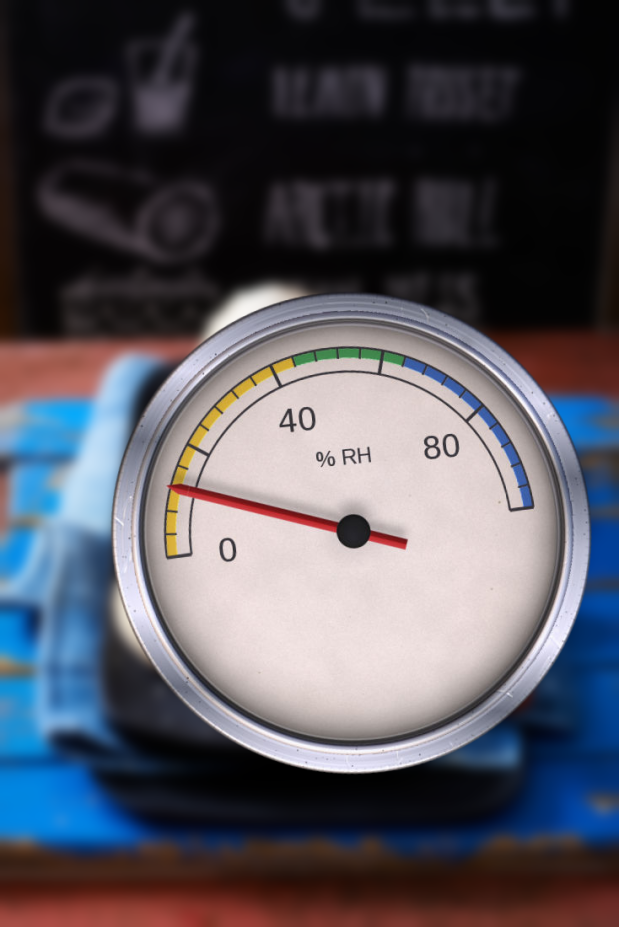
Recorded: 12 %
